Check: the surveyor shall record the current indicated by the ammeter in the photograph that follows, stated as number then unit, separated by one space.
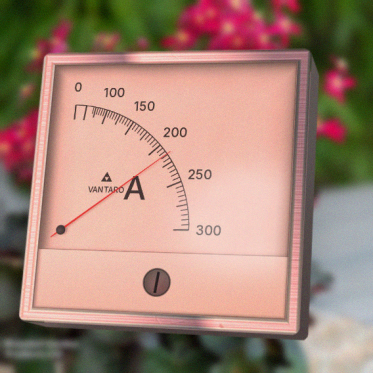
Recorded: 215 A
